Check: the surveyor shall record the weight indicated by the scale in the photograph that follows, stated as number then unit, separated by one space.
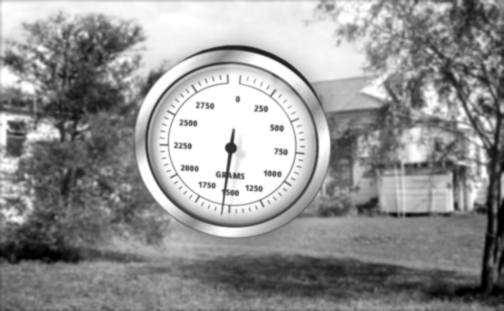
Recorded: 1550 g
